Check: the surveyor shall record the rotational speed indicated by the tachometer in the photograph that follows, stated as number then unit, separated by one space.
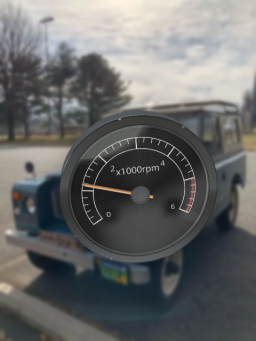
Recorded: 1200 rpm
